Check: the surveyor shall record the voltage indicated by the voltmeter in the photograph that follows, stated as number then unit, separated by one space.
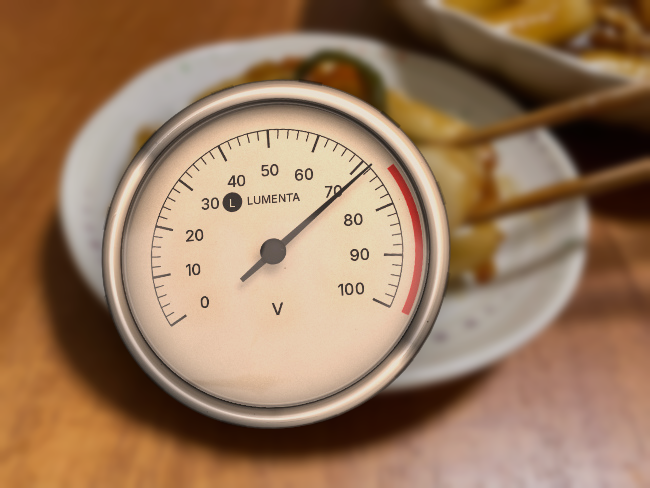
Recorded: 72 V
